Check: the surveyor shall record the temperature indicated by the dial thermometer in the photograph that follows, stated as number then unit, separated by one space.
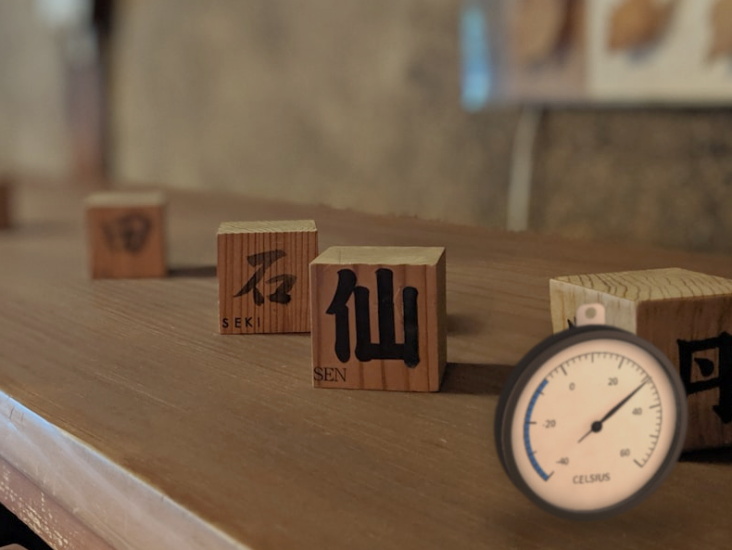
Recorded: 30 °C
